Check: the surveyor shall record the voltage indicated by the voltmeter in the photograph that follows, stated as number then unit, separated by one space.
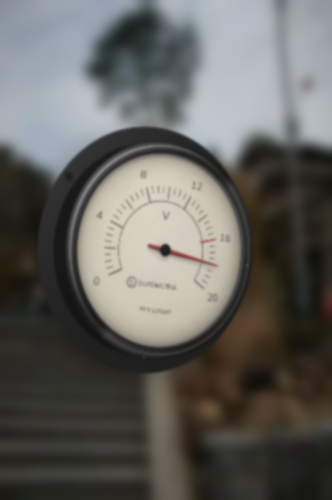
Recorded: 18 V
